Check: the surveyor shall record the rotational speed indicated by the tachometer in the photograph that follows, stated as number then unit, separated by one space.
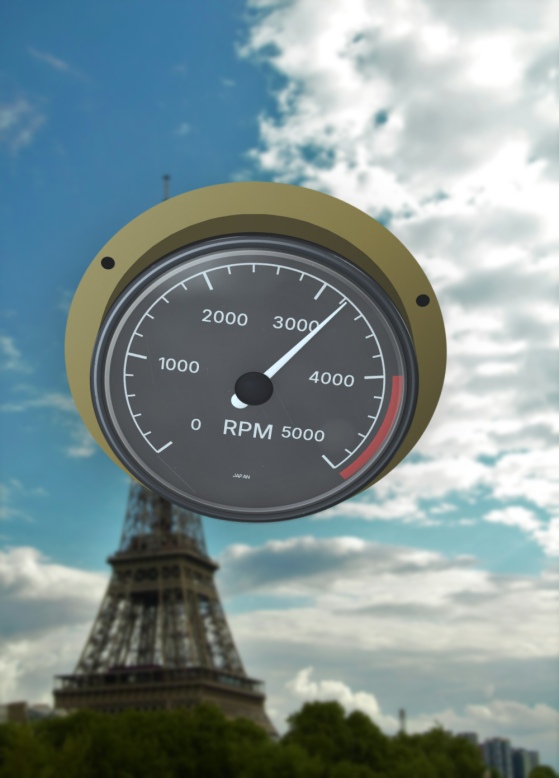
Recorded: 3200 rpm
